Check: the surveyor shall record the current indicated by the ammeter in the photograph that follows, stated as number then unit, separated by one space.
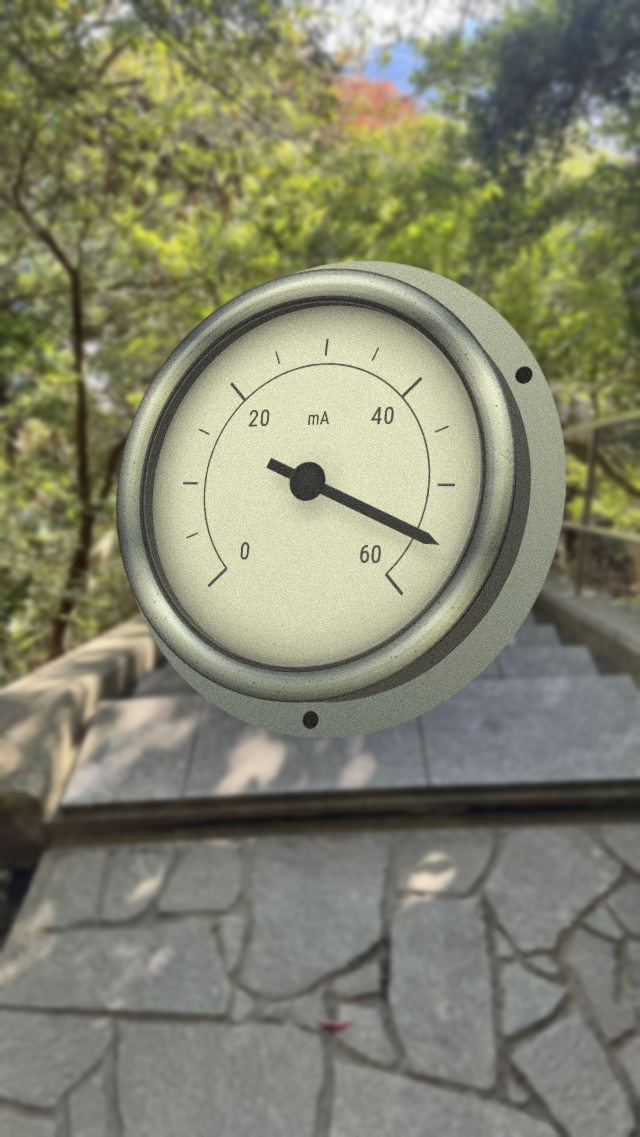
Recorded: 55 mA
